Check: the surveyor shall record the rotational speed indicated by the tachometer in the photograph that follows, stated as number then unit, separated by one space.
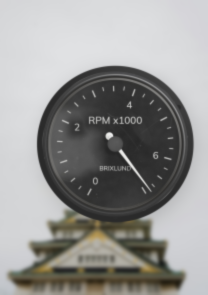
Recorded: 6875 rpm
